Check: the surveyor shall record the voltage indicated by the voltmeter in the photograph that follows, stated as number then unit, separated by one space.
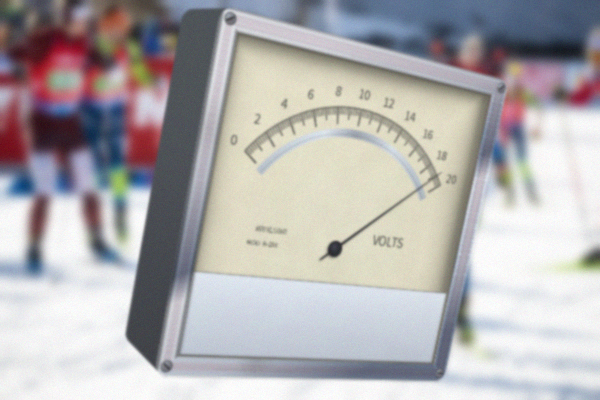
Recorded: 19 V
